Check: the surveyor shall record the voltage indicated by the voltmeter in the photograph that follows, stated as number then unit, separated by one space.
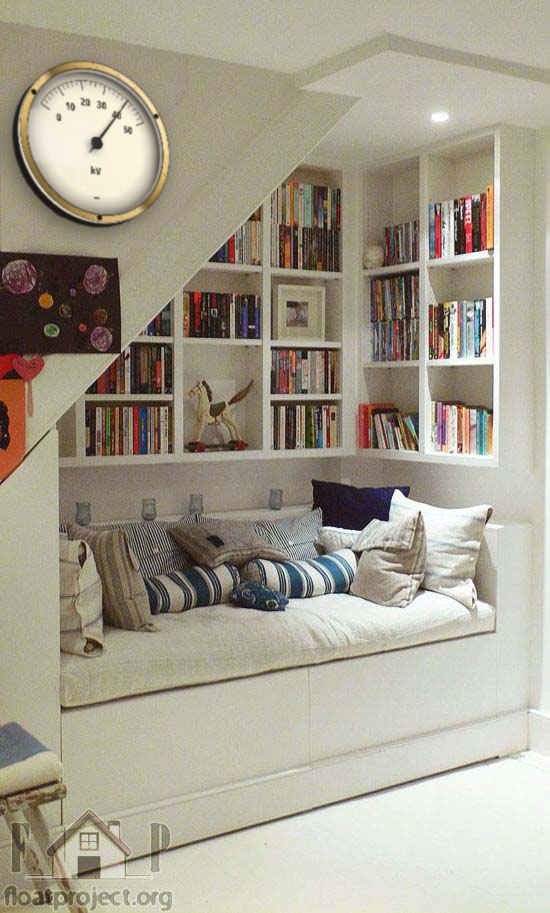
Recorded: 40 kV
